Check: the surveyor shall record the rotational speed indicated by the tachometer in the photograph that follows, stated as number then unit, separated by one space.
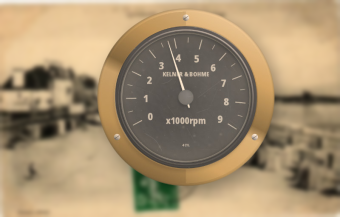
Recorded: 3750 rpm
